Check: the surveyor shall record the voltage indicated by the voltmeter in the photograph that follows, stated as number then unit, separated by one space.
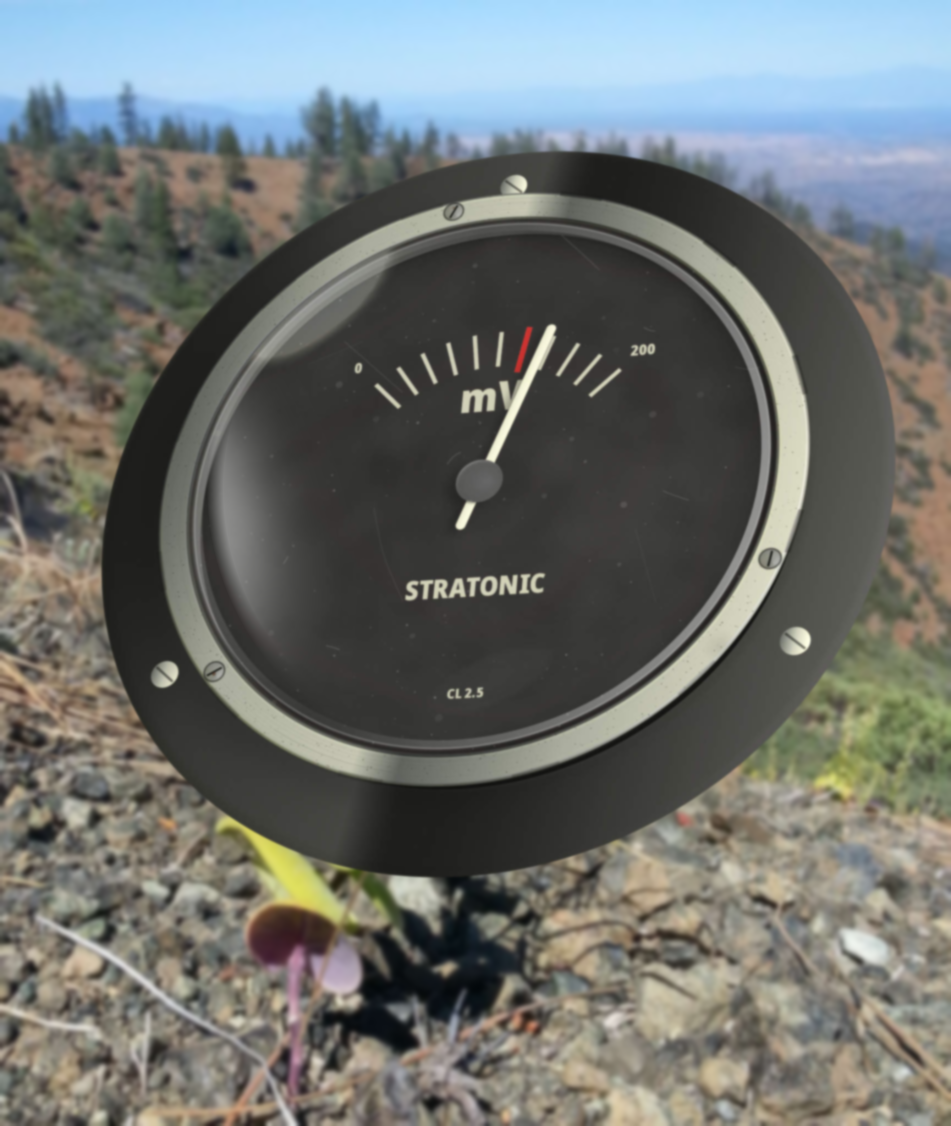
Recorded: 140 mV
